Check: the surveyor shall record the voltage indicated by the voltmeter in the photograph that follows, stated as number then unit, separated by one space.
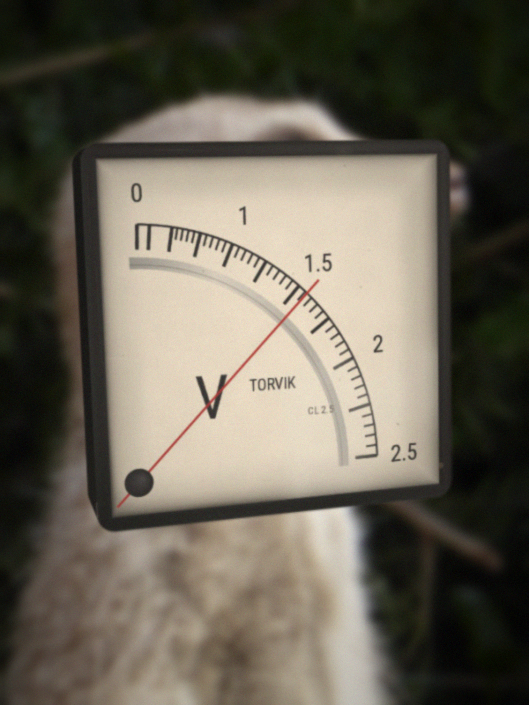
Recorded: 1.55 V
